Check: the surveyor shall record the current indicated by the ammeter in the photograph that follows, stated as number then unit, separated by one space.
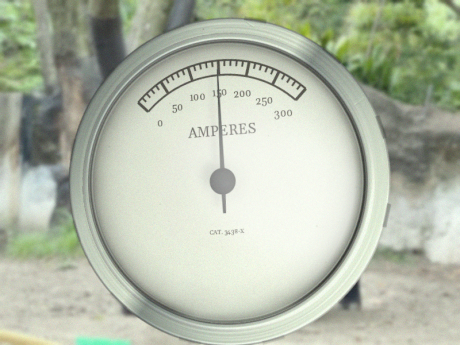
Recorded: 150 A
